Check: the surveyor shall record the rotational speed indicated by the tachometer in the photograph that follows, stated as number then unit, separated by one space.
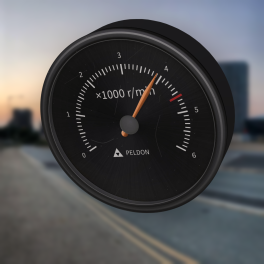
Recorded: 3900 rpm
